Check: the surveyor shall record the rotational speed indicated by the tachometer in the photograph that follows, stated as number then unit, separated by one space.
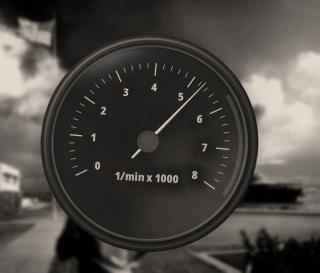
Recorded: 5300 rpm
